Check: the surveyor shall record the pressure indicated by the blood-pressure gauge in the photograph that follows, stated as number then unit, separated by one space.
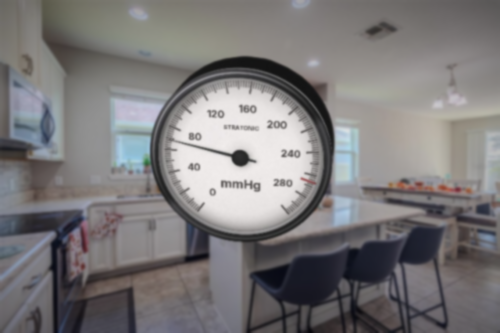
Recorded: 70 mmHg
